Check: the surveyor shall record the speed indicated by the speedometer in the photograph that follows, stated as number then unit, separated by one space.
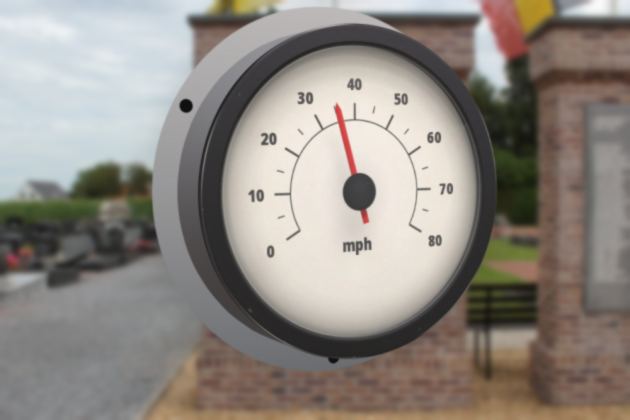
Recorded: 35 mph
